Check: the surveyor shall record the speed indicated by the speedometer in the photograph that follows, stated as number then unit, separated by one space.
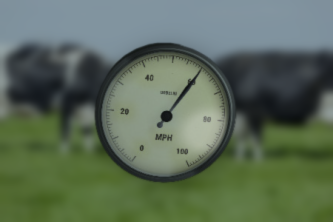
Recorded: 60 mph
